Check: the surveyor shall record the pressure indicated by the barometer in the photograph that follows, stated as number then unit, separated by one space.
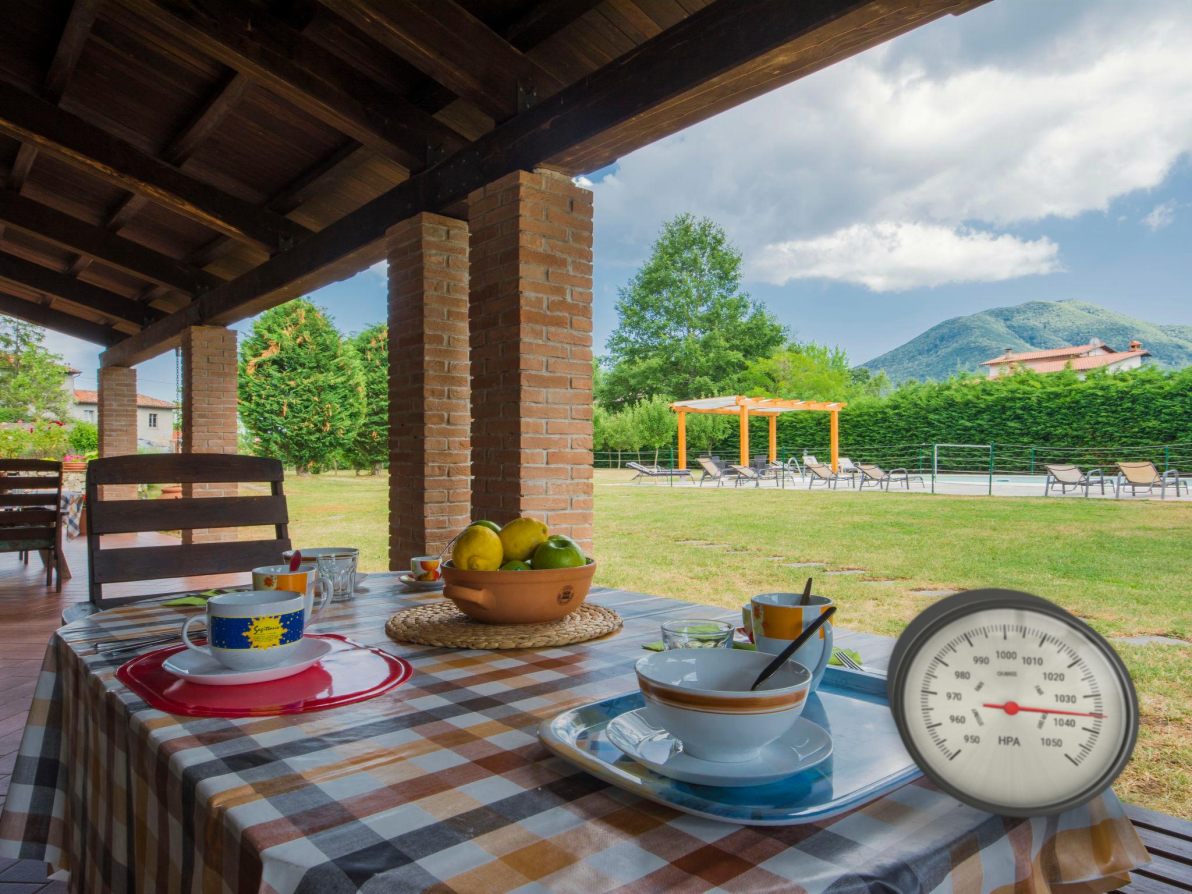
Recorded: 1035 hPa
